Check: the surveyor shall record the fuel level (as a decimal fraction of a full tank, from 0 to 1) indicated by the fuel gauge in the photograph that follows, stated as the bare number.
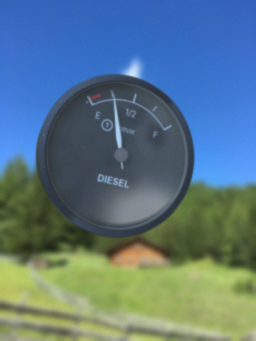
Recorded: 0.25
